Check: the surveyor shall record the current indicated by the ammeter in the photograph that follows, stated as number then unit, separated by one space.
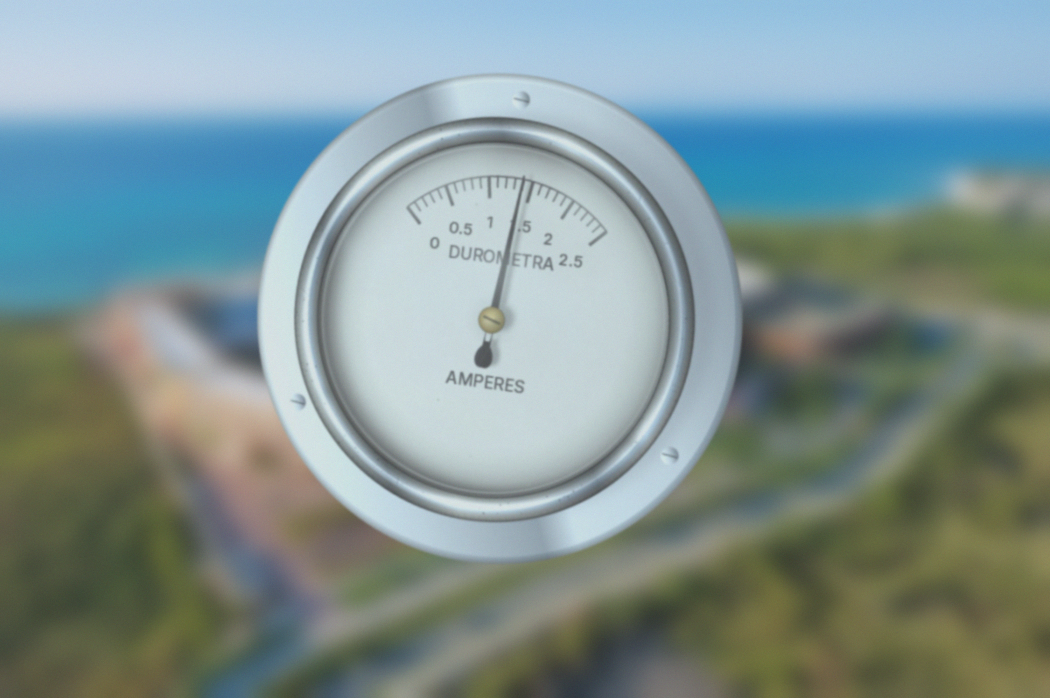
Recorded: 1.4 A
